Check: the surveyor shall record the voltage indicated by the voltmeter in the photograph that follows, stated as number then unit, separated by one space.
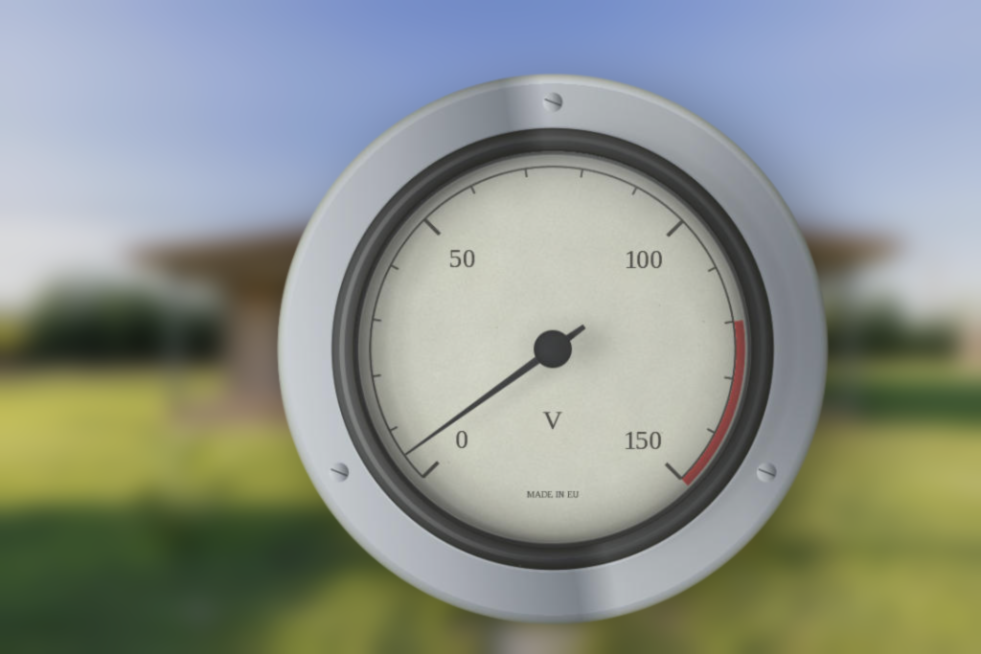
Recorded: 5 V
